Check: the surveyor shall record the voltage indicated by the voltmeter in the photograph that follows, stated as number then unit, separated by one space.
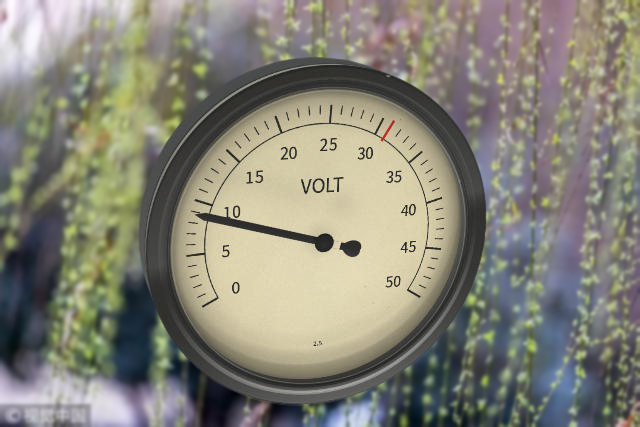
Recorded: 9 V
